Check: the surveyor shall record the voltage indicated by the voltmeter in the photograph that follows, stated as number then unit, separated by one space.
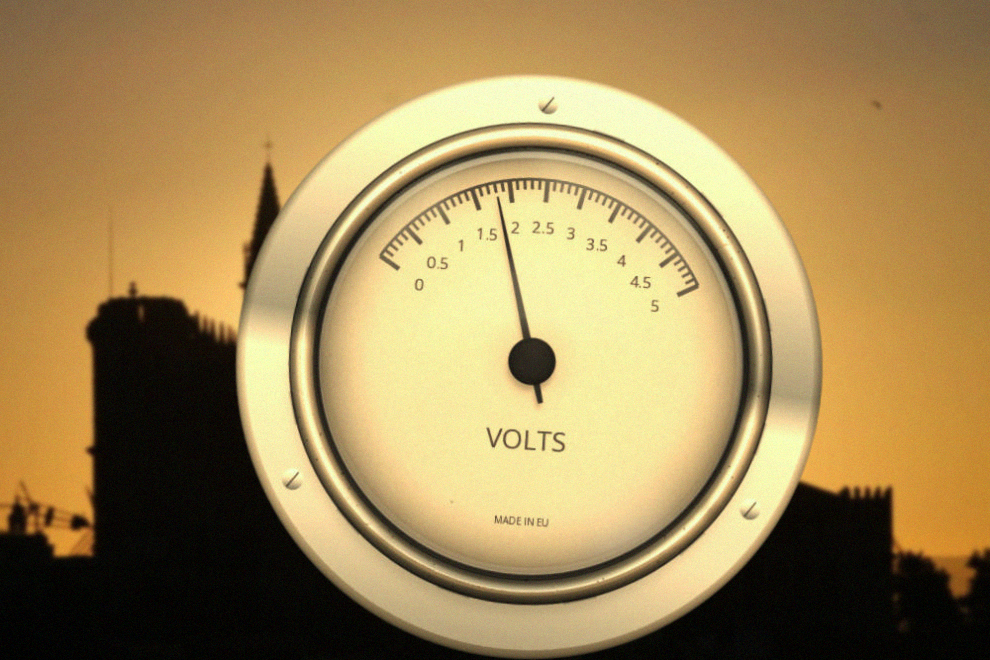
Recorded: 1.8 V
